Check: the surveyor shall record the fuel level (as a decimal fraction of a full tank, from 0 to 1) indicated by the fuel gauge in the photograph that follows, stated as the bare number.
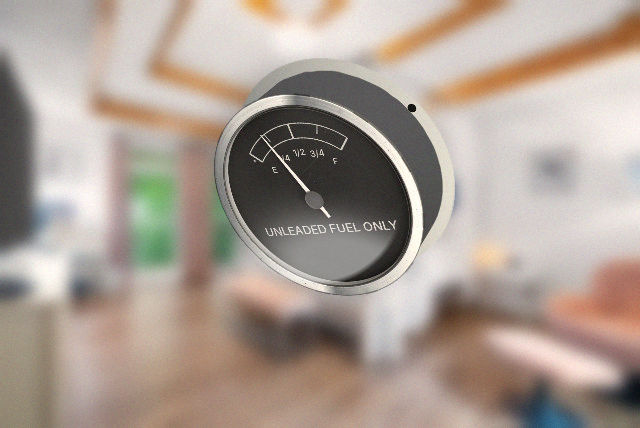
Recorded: 0.25
